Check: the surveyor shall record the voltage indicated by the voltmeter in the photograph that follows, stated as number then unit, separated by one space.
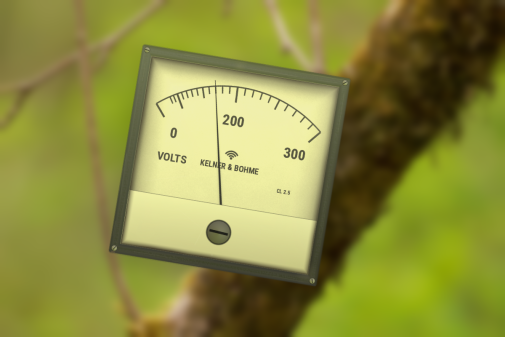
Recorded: 170 V
